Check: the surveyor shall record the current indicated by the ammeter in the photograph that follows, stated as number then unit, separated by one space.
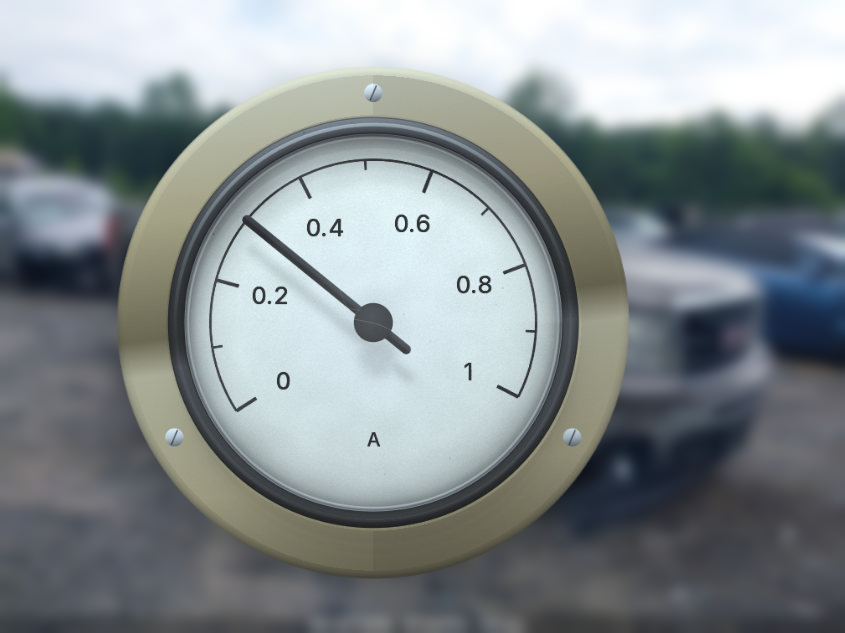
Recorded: 0.3 A
